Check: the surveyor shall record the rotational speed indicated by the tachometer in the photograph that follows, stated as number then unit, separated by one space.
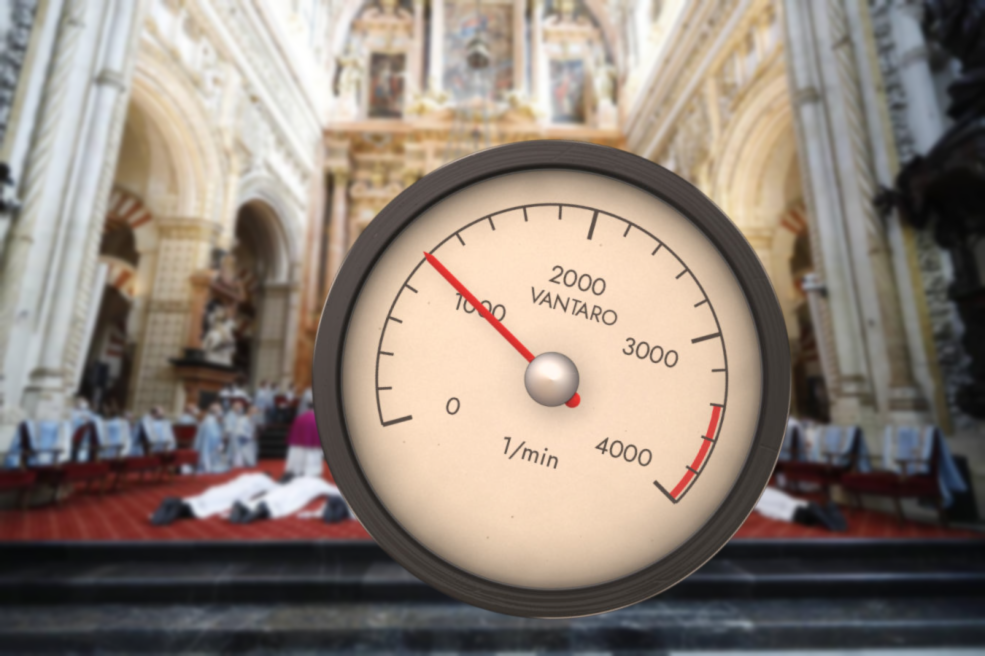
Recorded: 1000 rpm
